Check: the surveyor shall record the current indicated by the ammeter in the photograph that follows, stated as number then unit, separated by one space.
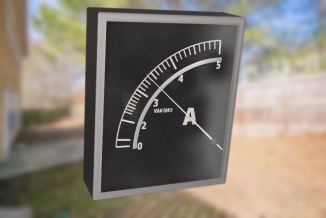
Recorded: 3.4 A
